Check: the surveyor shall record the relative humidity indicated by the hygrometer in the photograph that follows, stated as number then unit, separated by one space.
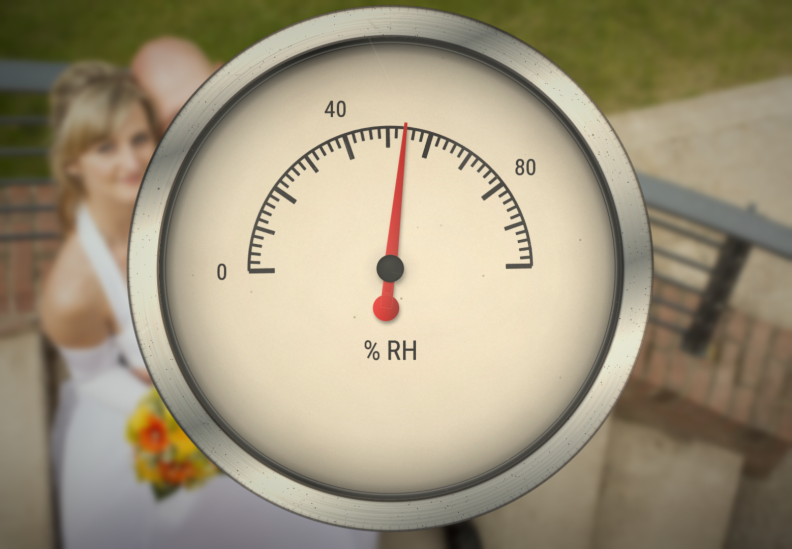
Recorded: 54 %
